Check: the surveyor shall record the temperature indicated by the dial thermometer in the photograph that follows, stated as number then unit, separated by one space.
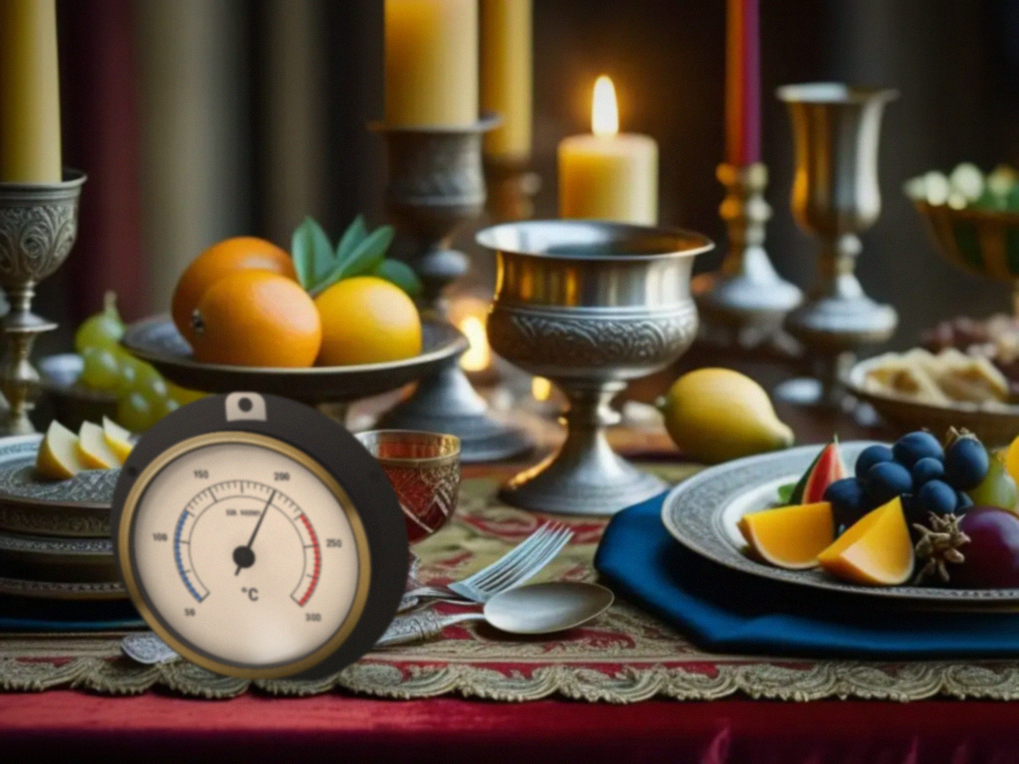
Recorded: 200 °C
